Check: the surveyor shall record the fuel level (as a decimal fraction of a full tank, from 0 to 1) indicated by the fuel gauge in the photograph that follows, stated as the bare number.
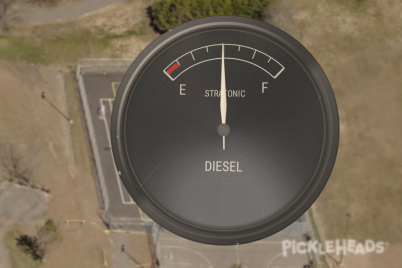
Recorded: 0.5
